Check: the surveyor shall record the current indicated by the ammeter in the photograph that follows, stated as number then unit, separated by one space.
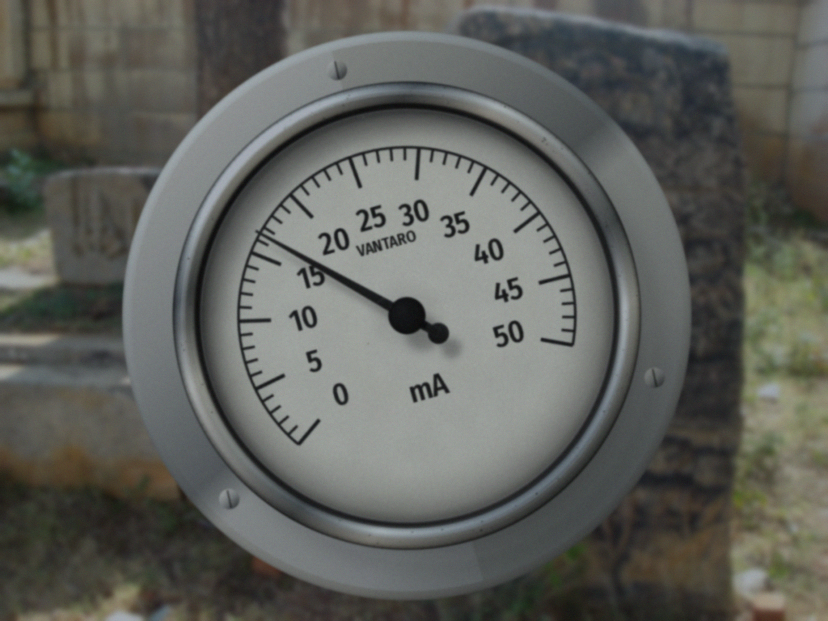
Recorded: 16.5 mA
